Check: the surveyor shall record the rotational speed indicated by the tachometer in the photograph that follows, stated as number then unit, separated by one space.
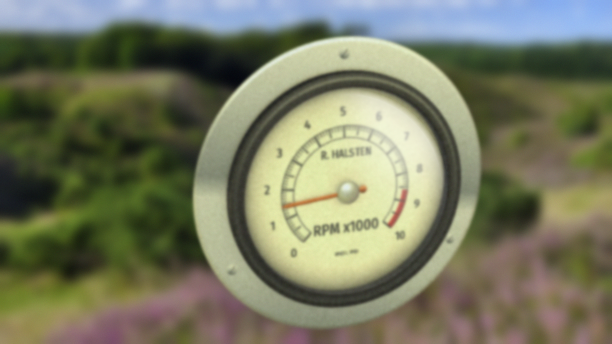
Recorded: 1500 rpm
